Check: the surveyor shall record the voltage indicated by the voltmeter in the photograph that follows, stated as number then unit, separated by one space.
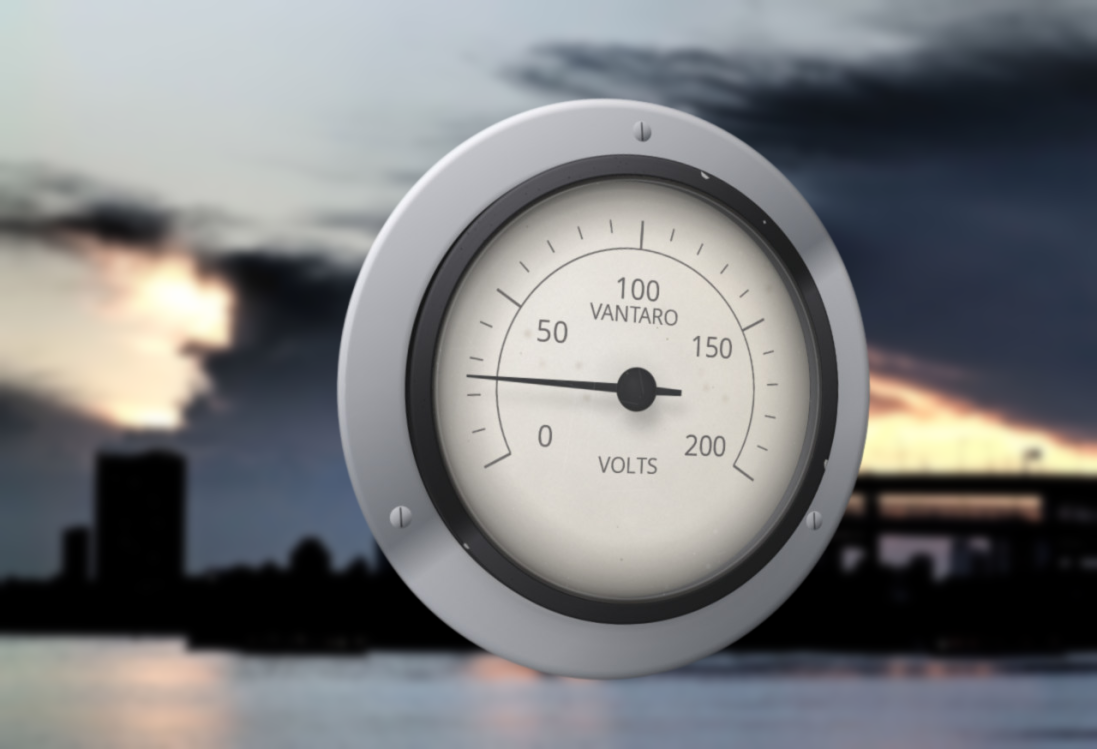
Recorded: 25 V
